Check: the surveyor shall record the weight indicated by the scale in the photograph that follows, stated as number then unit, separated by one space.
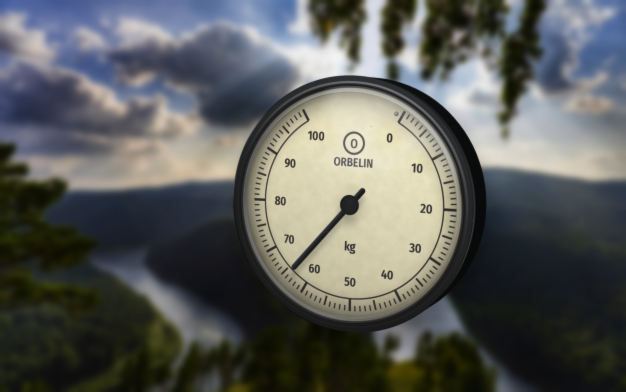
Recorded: 64 kg
